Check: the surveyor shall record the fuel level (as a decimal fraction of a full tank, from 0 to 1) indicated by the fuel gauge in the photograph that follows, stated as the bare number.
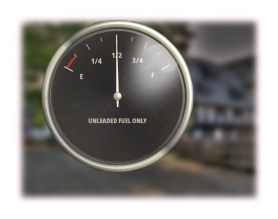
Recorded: 0.5
